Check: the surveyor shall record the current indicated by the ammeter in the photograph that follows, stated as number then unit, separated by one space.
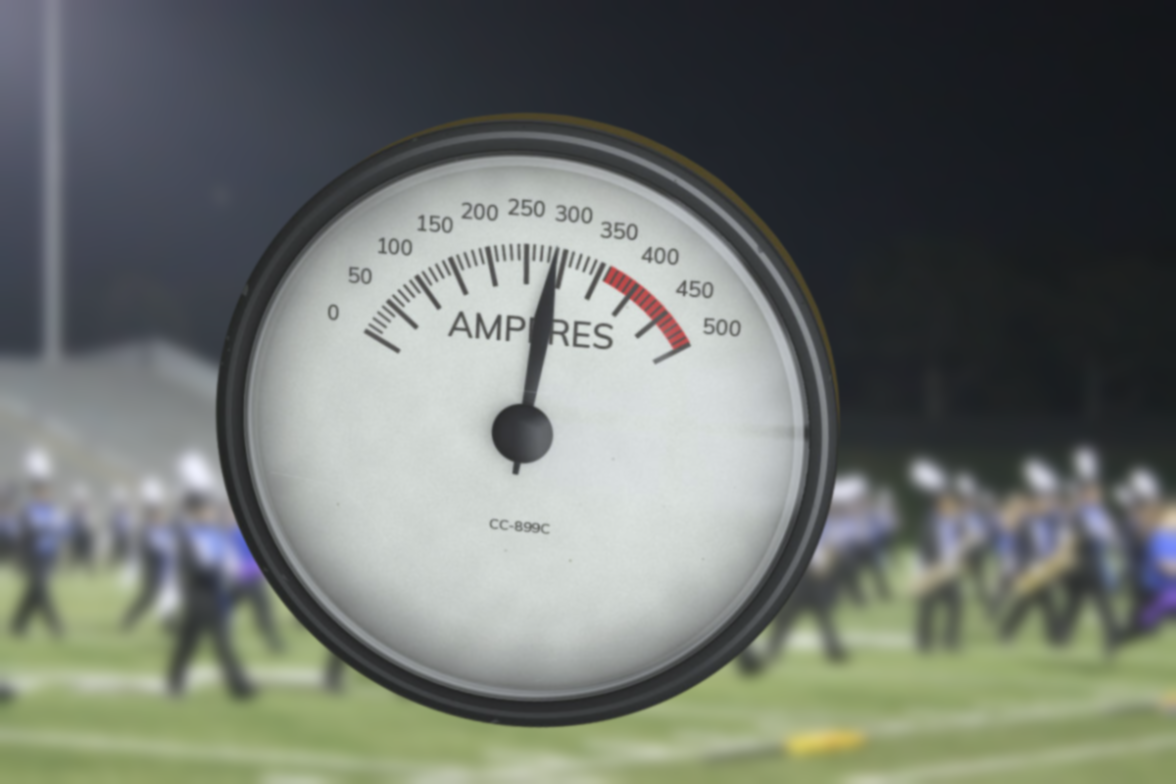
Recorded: 290 A
